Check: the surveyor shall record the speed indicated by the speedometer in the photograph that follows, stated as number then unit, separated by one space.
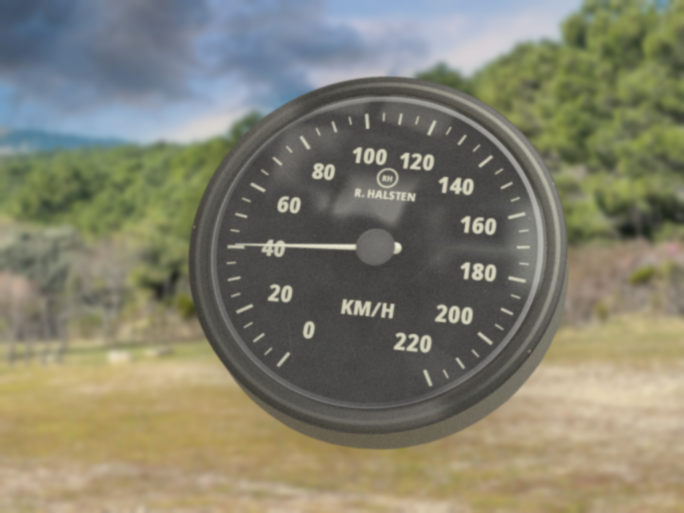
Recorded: 40 km/h
